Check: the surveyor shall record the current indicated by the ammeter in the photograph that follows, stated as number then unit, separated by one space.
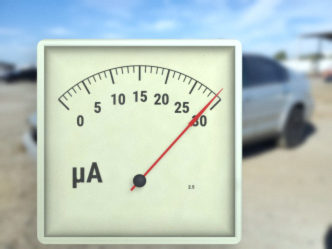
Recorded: 29 µA
